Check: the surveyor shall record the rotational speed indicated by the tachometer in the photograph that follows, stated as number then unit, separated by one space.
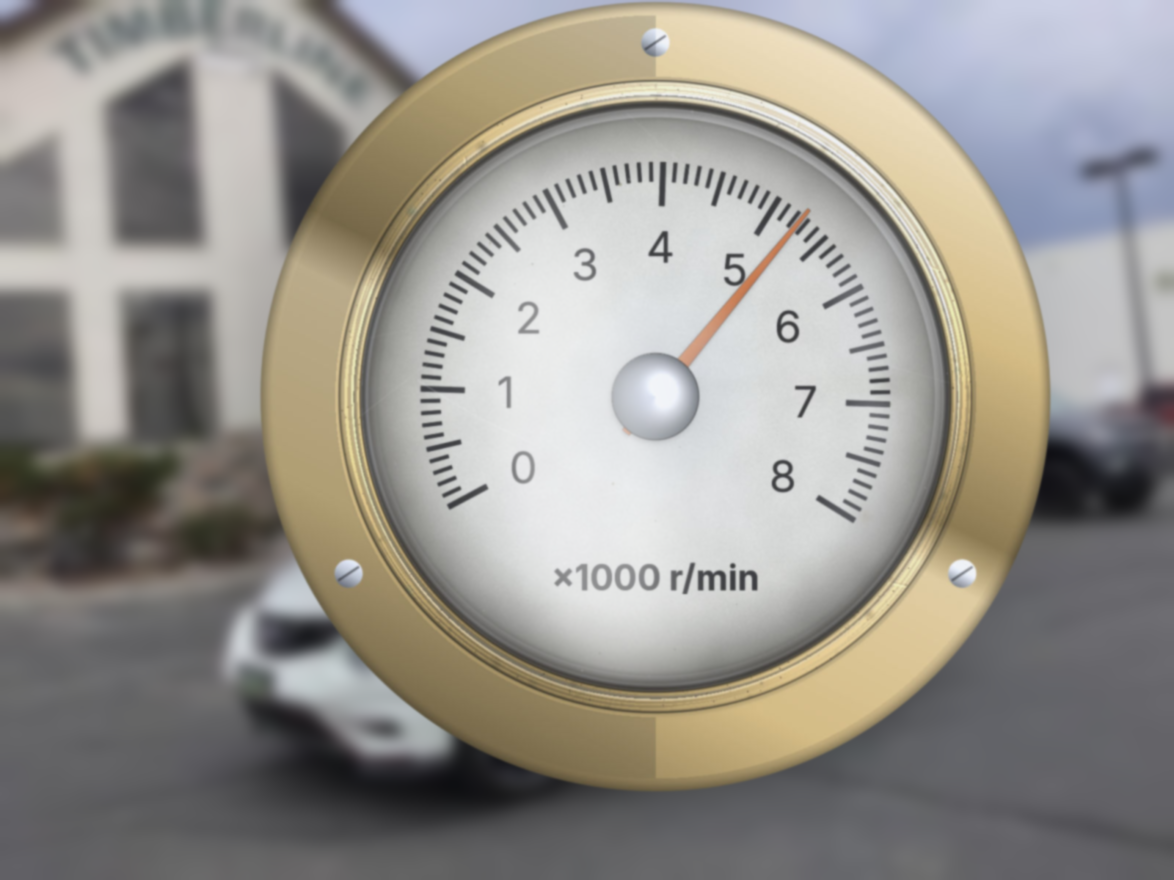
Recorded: 5250 rpm
